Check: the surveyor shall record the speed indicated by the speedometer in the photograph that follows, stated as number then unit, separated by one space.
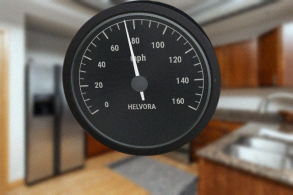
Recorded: 75 mph
